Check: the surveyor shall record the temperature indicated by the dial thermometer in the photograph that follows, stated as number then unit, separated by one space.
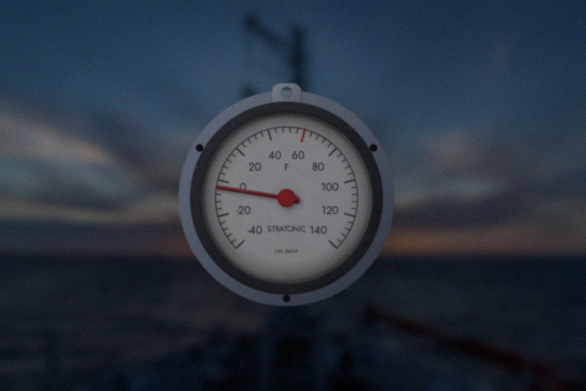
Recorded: -4 °F
